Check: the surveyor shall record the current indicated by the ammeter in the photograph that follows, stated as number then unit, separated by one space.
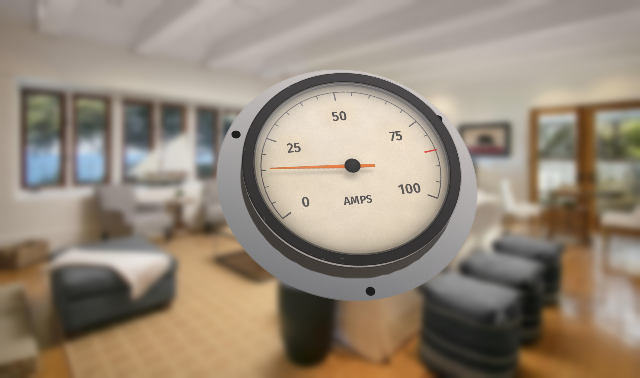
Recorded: 15 A
